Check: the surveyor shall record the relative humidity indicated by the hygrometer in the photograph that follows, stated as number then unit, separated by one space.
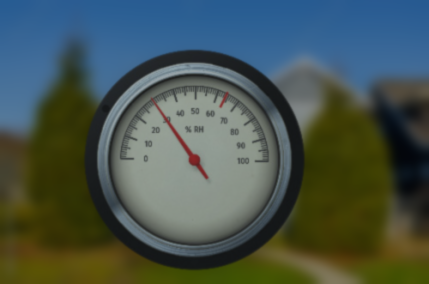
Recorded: 30 %
